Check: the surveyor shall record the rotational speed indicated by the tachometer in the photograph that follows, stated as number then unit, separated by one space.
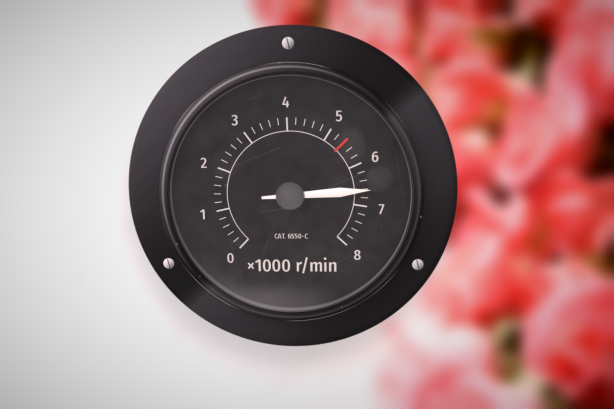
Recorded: 6600 rpm
